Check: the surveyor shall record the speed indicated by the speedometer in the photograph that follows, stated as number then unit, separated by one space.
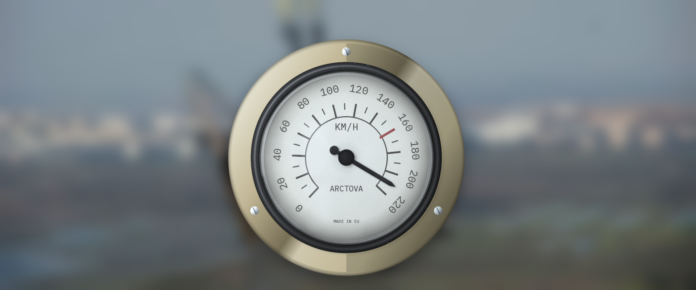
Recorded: 210 km/h
